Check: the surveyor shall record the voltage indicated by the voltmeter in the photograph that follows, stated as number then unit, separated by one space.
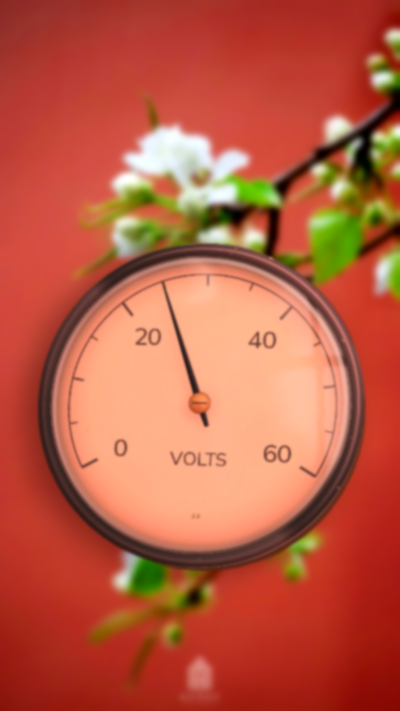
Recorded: 25 V
